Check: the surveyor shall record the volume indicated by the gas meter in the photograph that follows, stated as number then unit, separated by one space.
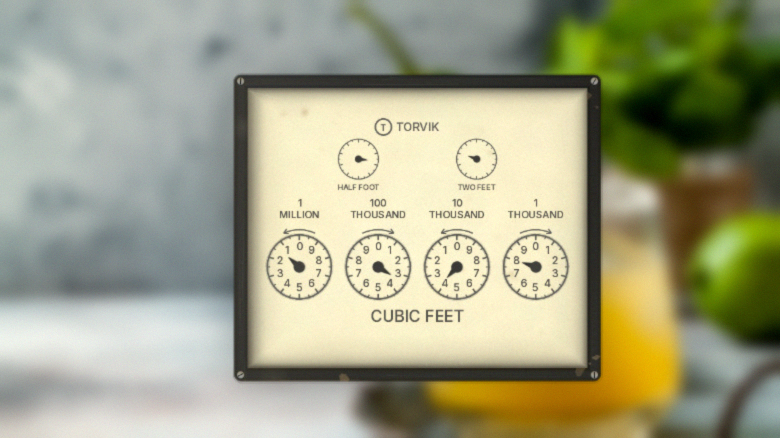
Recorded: 133800 ft³
